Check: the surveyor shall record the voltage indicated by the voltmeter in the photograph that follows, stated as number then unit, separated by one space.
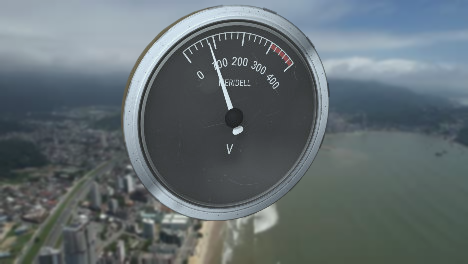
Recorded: 80 V
